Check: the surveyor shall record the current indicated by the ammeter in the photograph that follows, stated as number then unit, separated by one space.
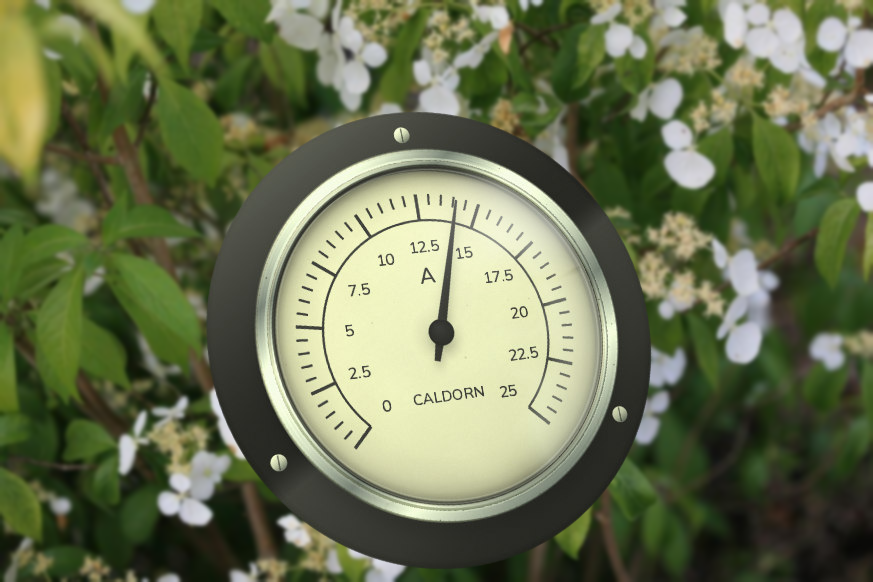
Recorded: 14 A
